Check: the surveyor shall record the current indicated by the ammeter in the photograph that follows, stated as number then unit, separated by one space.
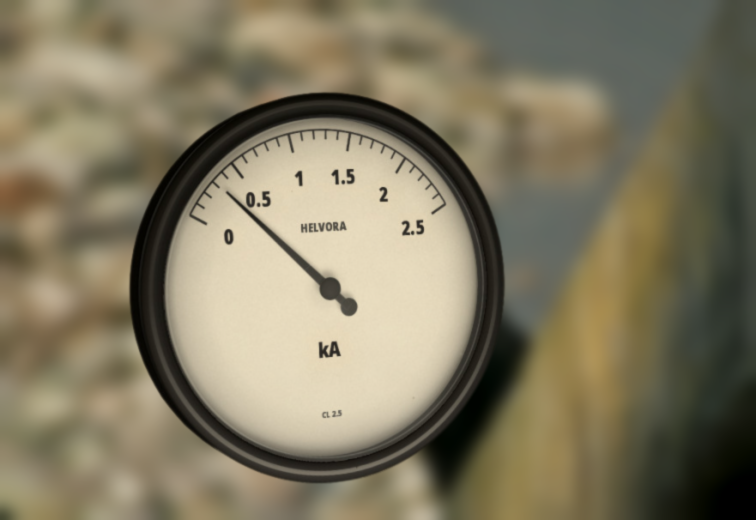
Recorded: 0.3 kA
